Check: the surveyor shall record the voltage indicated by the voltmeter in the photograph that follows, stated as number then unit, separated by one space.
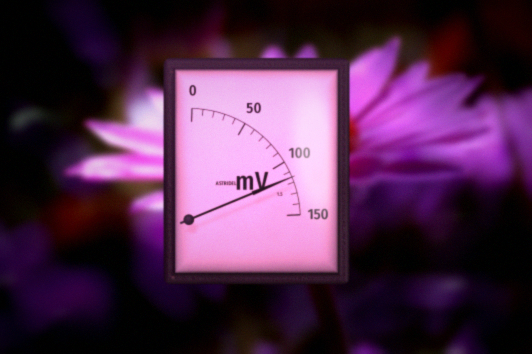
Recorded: 115 mV
